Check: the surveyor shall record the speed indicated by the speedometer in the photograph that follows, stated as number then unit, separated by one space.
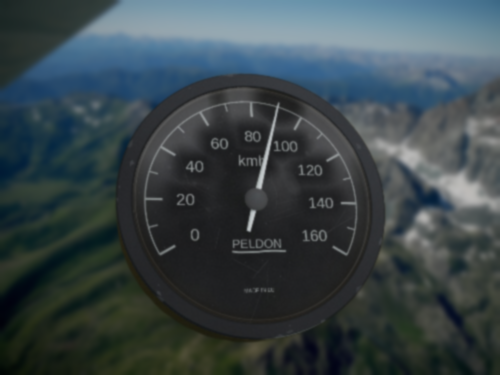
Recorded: 90 km/h
